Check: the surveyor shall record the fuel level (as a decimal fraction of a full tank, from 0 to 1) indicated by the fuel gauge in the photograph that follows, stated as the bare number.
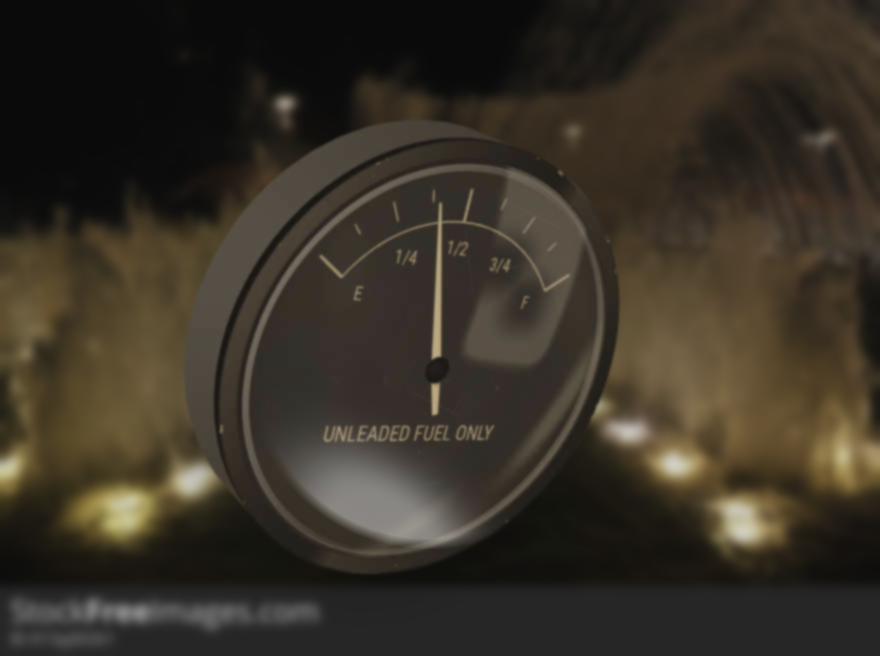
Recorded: 0.375
